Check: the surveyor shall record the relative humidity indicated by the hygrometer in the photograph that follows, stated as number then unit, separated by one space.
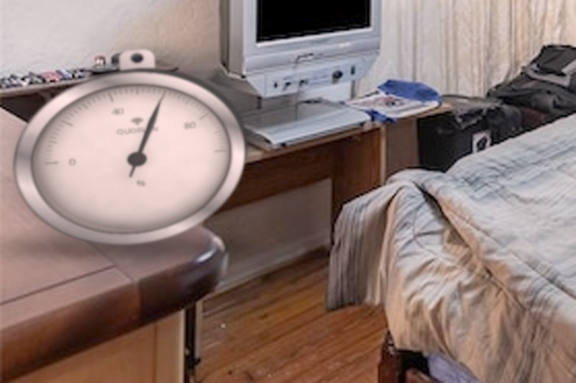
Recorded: 60 %
